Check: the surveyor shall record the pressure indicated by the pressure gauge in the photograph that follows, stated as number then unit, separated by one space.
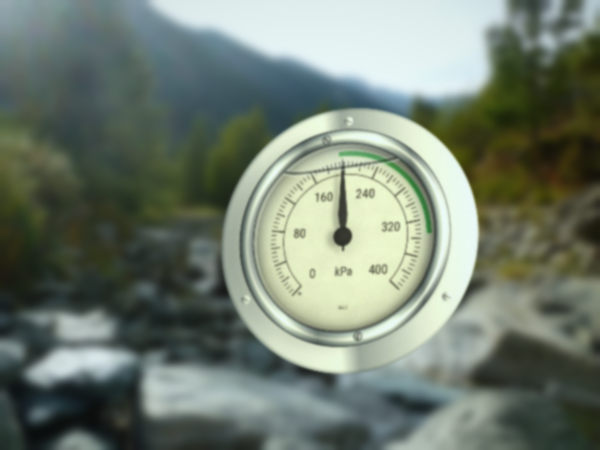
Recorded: 200 kPa
